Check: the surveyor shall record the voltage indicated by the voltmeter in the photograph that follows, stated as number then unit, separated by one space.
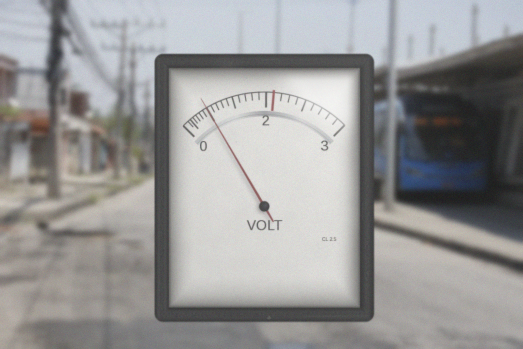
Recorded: 1 V
